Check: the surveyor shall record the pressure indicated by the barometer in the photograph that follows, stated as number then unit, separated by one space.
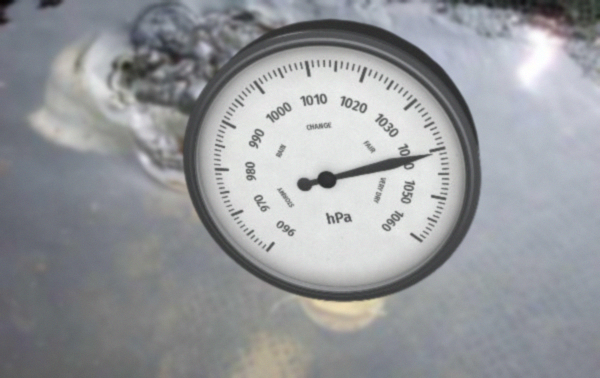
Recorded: 1040 hPa
